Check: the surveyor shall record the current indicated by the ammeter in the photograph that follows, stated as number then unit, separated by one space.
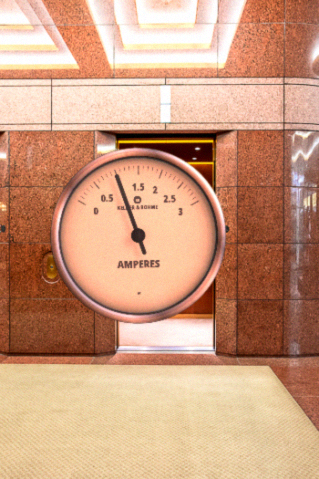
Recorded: 1 A
